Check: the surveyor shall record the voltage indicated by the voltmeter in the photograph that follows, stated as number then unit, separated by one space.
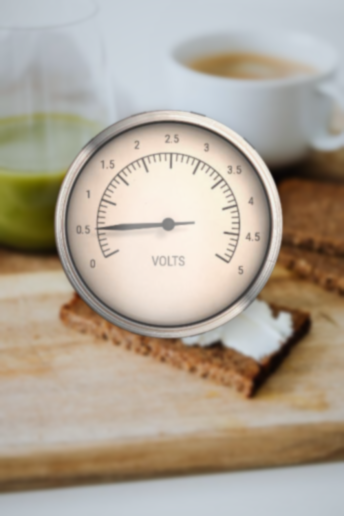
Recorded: 0.5 V
